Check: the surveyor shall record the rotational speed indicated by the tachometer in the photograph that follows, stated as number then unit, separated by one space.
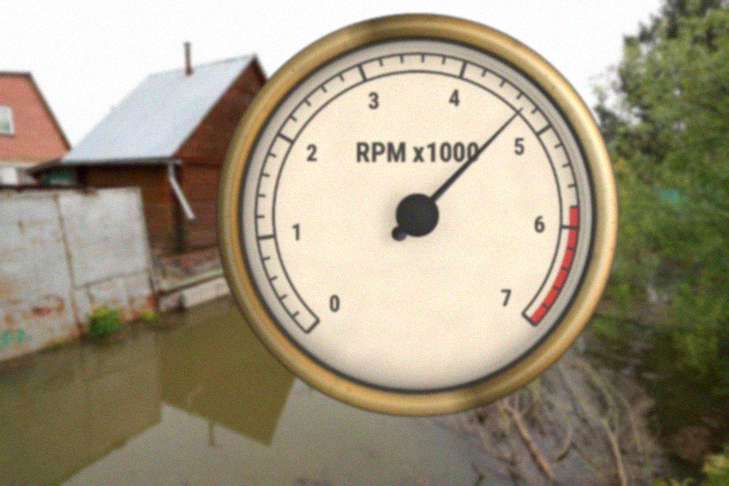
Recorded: 4700 rpm
